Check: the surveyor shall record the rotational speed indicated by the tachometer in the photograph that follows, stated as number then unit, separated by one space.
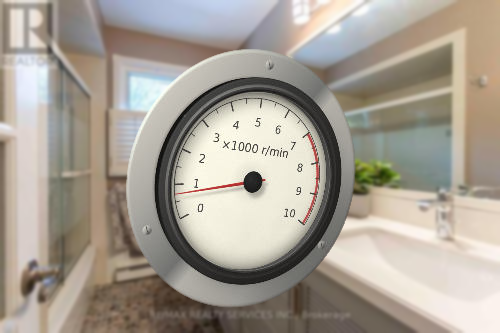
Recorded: 750 rpm
